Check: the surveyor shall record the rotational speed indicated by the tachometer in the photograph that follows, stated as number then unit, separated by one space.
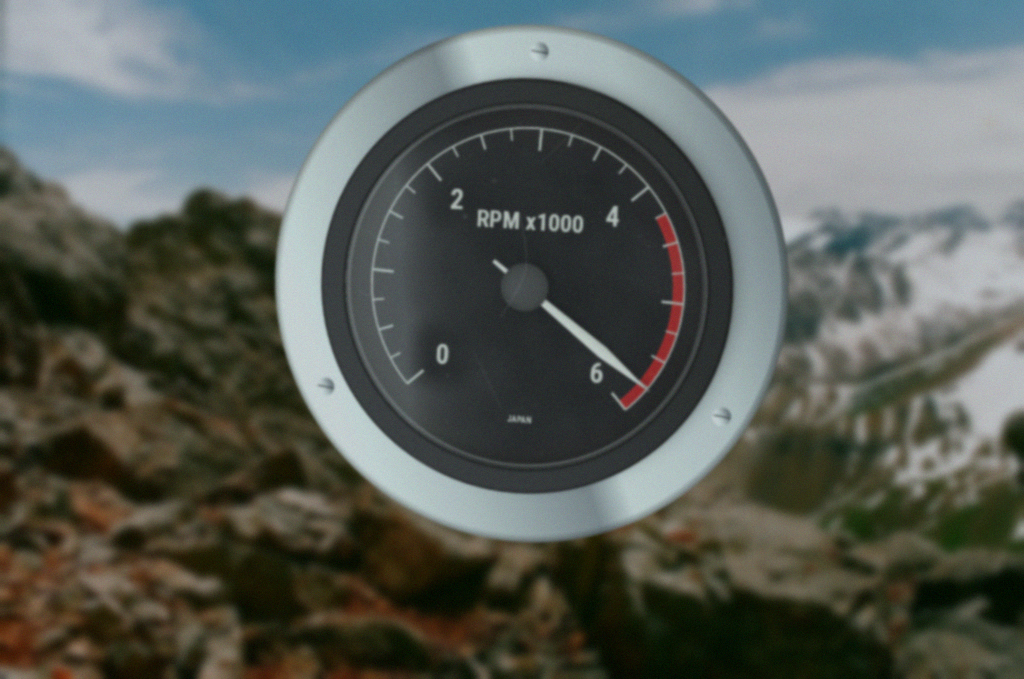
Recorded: 5750 rpm
